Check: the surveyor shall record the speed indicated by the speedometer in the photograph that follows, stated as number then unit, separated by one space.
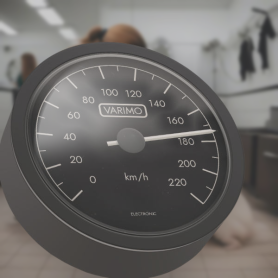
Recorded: 175 km/h
